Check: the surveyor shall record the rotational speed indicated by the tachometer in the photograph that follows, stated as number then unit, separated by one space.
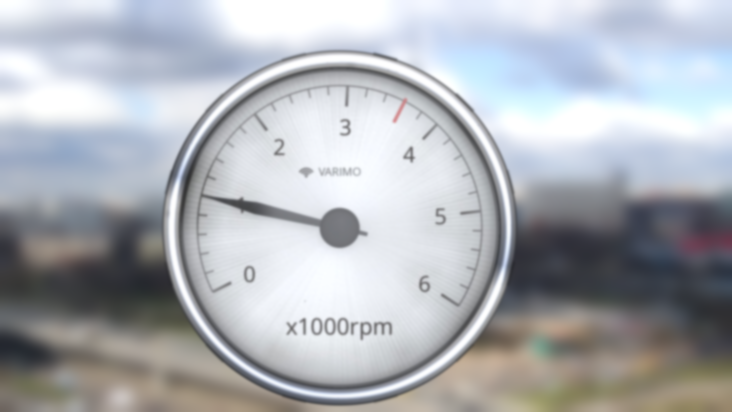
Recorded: 1000 rpm
